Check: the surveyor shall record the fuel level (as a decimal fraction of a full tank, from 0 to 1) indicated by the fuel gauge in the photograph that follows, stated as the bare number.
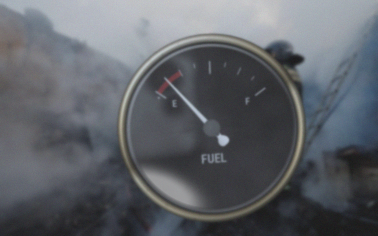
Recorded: 0.125
